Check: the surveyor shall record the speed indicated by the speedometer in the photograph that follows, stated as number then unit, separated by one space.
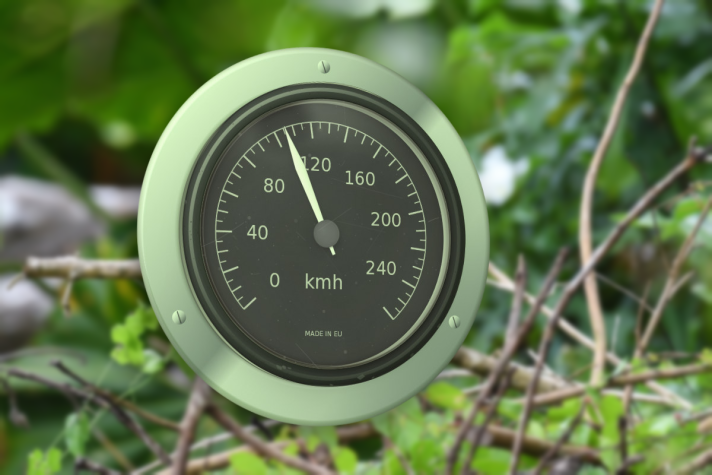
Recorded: 105 km/h
